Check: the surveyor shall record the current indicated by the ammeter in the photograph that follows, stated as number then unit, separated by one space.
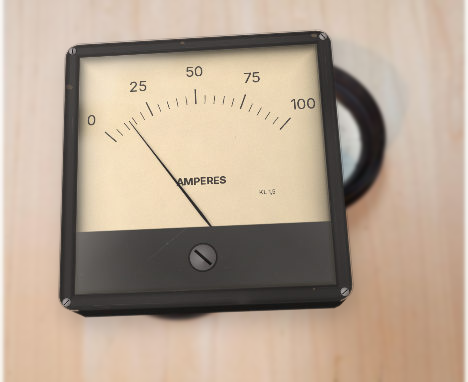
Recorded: 12.5 A
